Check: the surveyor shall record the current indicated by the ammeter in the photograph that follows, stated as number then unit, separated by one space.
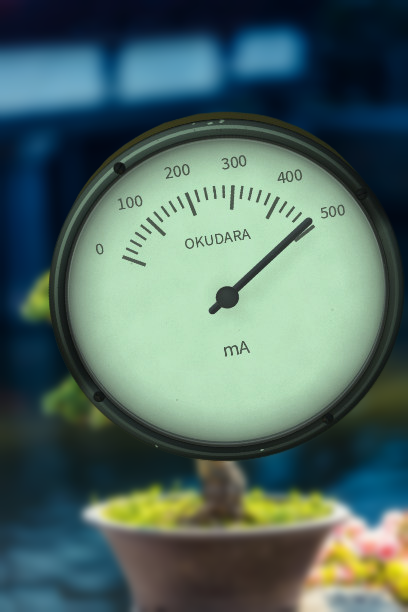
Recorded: 480 mA
